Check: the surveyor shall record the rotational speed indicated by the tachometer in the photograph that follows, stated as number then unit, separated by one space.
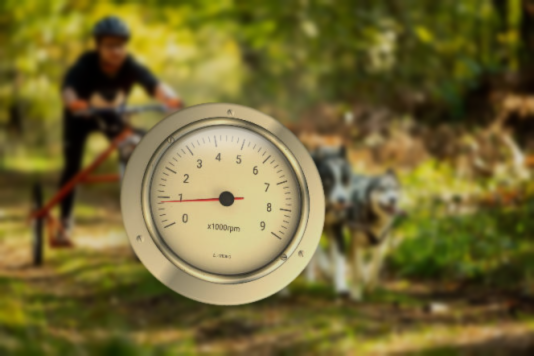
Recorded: 800 rpm
